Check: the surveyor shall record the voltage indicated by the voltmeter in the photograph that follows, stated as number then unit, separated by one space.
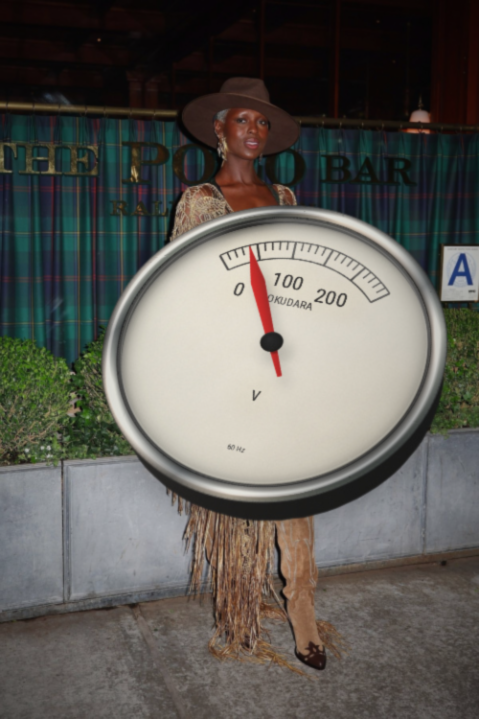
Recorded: 40 V
